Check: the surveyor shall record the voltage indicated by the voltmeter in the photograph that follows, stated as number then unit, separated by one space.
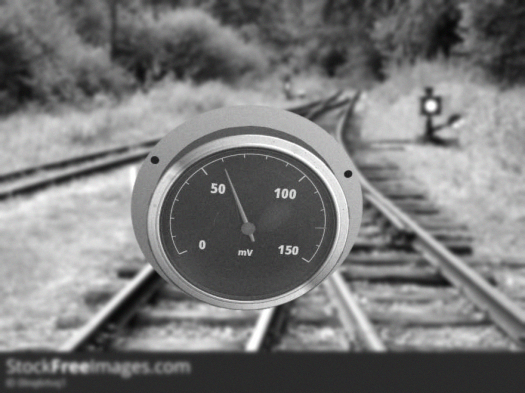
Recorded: 60 mV
